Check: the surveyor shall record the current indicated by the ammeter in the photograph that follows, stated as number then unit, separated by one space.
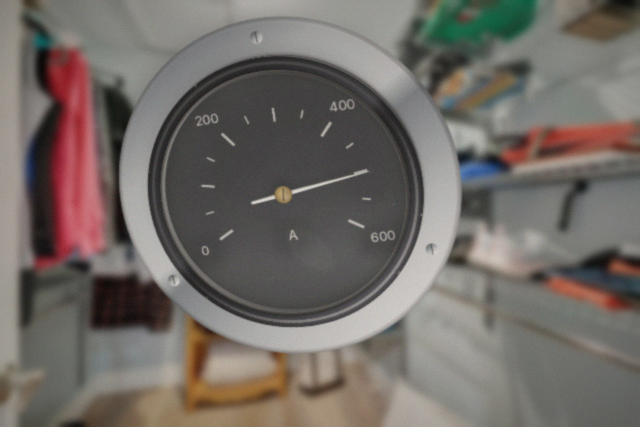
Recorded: 500 A
